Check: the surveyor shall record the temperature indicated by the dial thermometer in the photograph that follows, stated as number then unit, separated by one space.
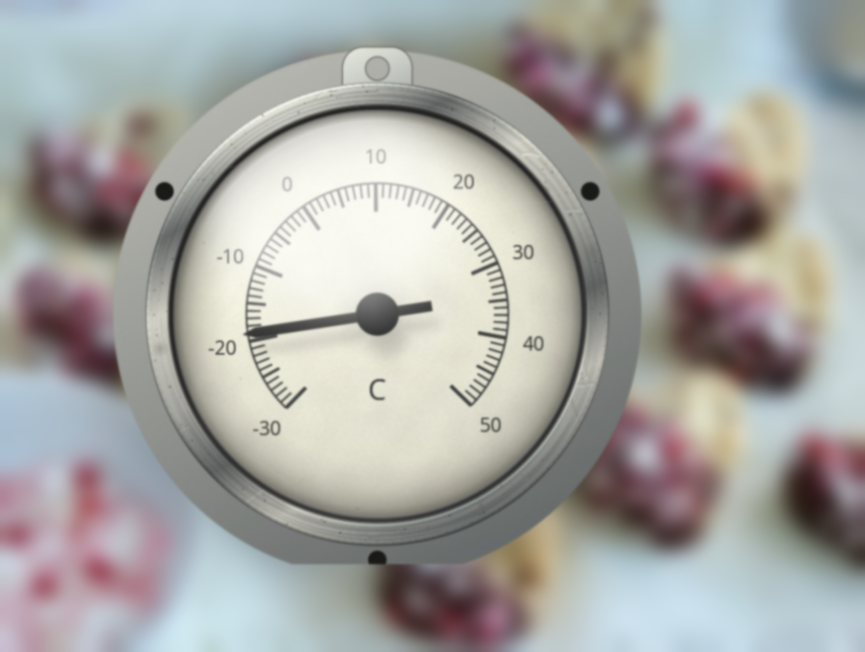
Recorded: -19 °C
